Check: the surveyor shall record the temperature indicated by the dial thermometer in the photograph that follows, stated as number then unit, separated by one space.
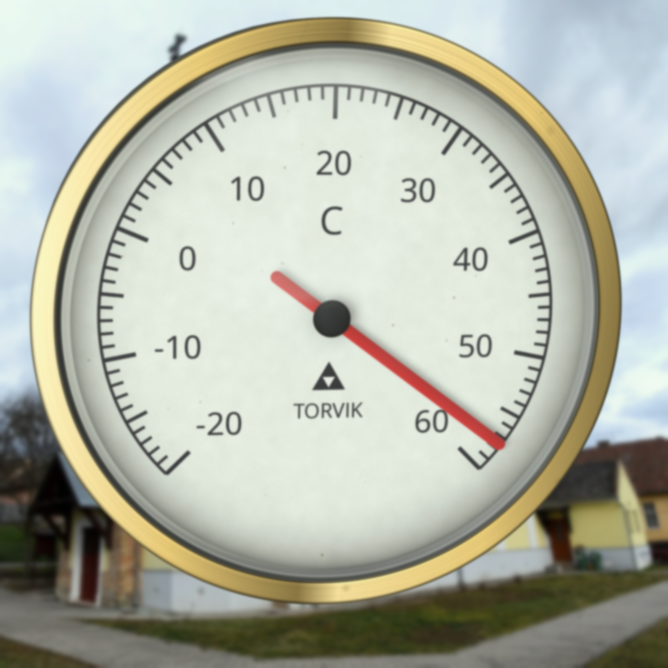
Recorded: 57.5 °C
